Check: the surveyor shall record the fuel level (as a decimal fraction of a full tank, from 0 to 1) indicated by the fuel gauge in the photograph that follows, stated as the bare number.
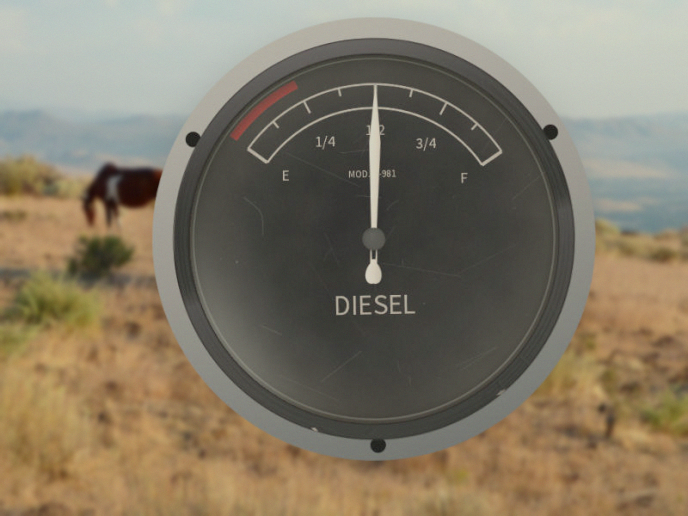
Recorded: 0.5
